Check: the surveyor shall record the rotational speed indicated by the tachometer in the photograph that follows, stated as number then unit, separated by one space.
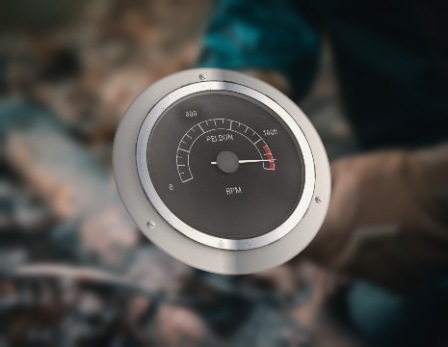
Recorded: 1900 rpm
